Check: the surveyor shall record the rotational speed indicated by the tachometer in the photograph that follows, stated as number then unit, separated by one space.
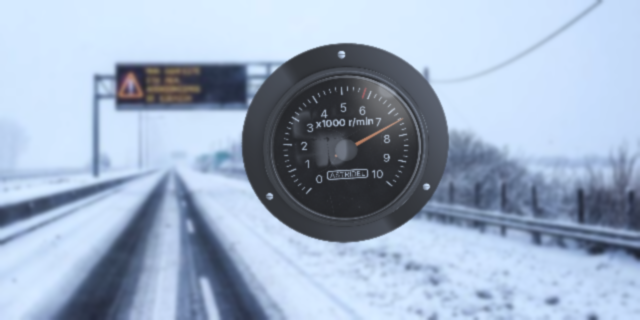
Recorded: 7400 rpm
